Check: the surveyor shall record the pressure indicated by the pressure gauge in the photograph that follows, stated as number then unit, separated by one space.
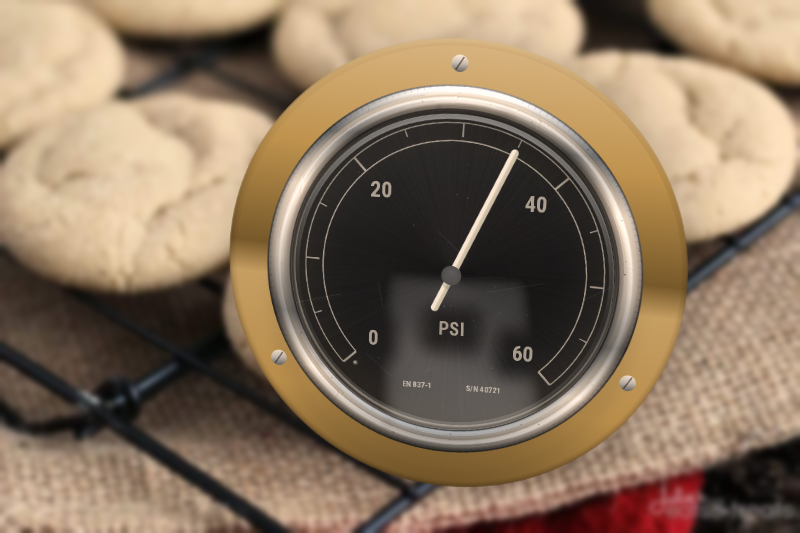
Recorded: 35 psi
